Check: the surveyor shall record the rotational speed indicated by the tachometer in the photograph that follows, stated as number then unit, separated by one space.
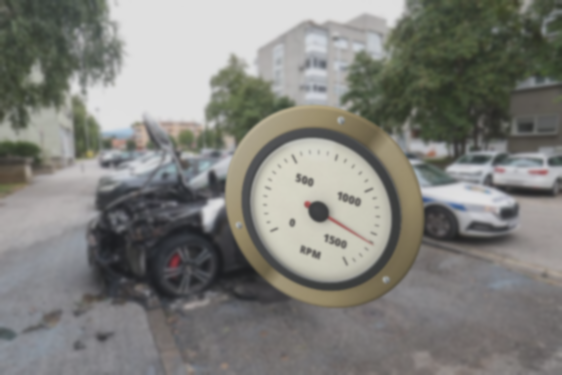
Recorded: 1300 rpm
